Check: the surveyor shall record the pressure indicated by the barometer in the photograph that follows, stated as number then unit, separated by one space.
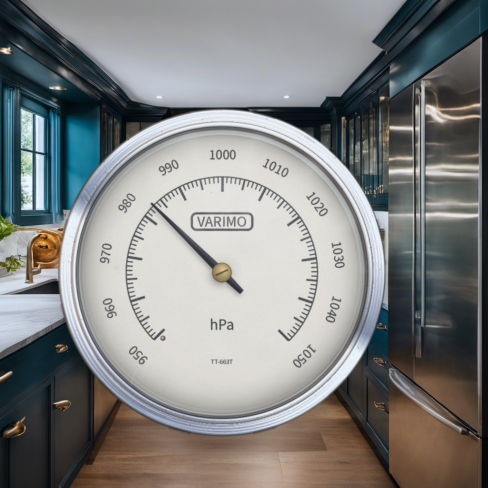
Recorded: 983 hPa
